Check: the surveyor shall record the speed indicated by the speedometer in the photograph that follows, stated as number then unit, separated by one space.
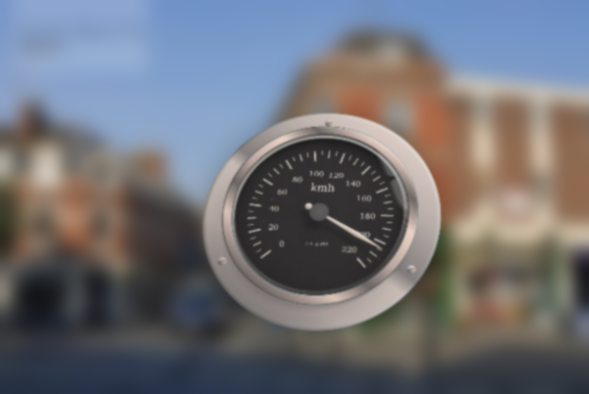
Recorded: 205 km/h
